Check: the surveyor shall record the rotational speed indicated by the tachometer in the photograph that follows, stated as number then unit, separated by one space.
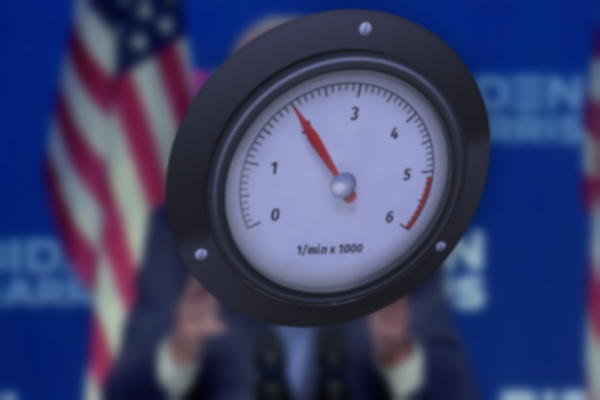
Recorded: 2000 rpm
